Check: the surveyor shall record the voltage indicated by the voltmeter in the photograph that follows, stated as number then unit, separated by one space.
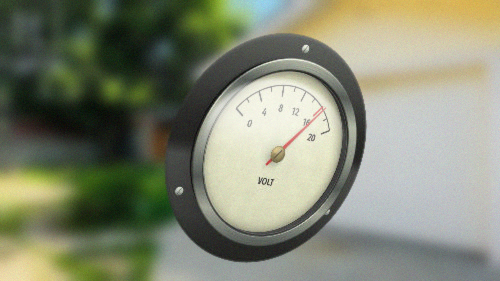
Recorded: 16 V
